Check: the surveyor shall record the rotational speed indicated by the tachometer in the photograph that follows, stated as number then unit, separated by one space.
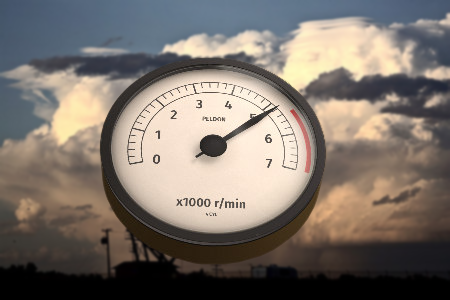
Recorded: 5200 rpm
